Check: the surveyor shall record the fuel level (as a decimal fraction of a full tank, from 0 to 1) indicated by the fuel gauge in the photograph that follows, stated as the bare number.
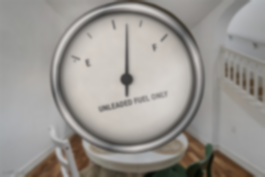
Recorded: 0.625
